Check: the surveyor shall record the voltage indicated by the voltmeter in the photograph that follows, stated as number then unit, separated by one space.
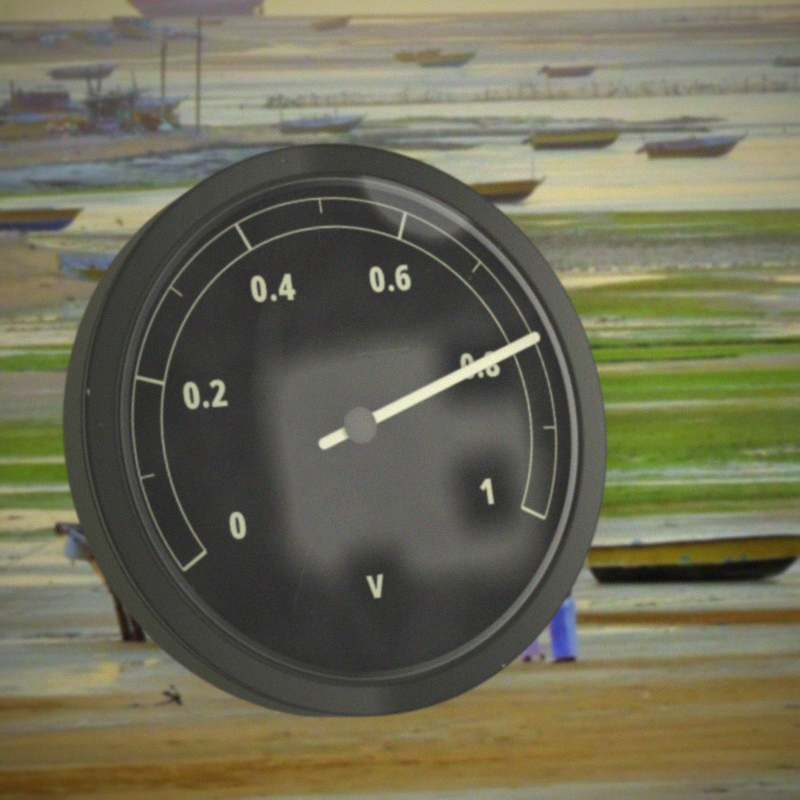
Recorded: 0.8 V
